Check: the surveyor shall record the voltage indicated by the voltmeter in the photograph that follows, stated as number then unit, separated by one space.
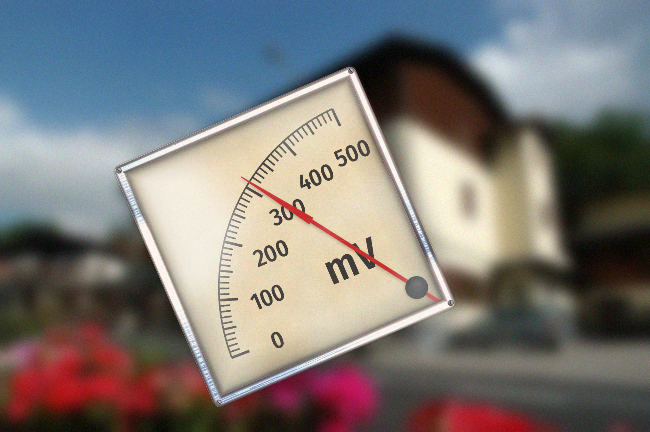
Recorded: 310 mV
